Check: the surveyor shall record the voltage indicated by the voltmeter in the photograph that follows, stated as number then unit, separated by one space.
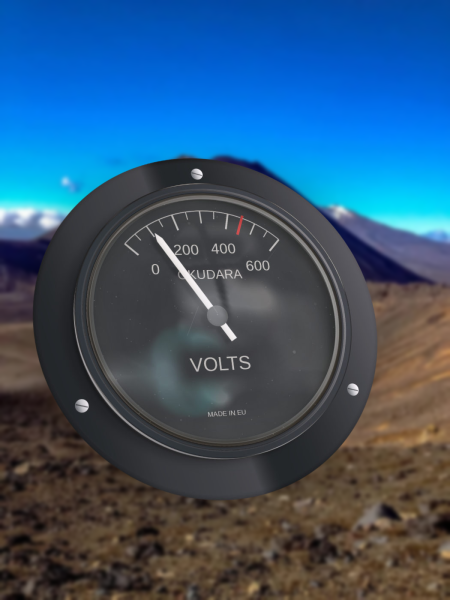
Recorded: 100 V
